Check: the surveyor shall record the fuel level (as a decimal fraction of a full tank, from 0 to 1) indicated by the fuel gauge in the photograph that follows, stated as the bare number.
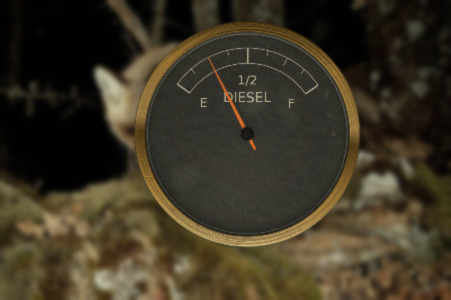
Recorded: 0.25
